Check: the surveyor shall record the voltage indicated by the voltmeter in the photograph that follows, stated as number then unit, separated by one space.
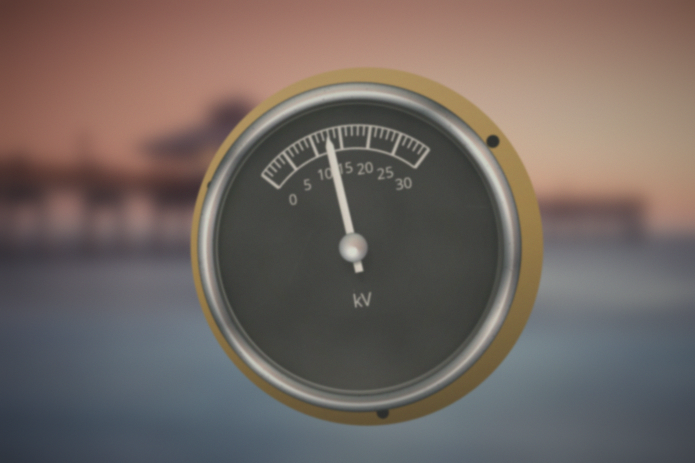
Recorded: 13 kV
